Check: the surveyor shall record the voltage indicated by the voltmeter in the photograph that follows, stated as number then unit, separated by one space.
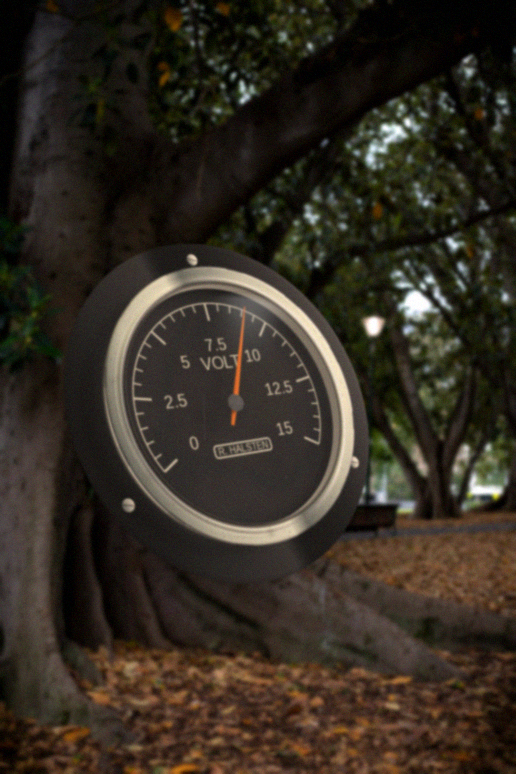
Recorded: 9 V
